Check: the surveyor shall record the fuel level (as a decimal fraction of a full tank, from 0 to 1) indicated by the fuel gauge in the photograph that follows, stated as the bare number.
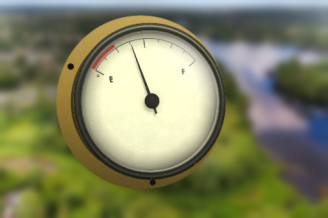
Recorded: 0.375
